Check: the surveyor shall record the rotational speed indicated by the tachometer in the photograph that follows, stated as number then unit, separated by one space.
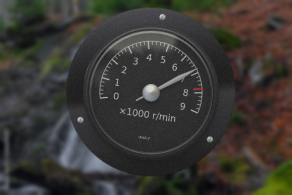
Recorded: 6800 rpm
